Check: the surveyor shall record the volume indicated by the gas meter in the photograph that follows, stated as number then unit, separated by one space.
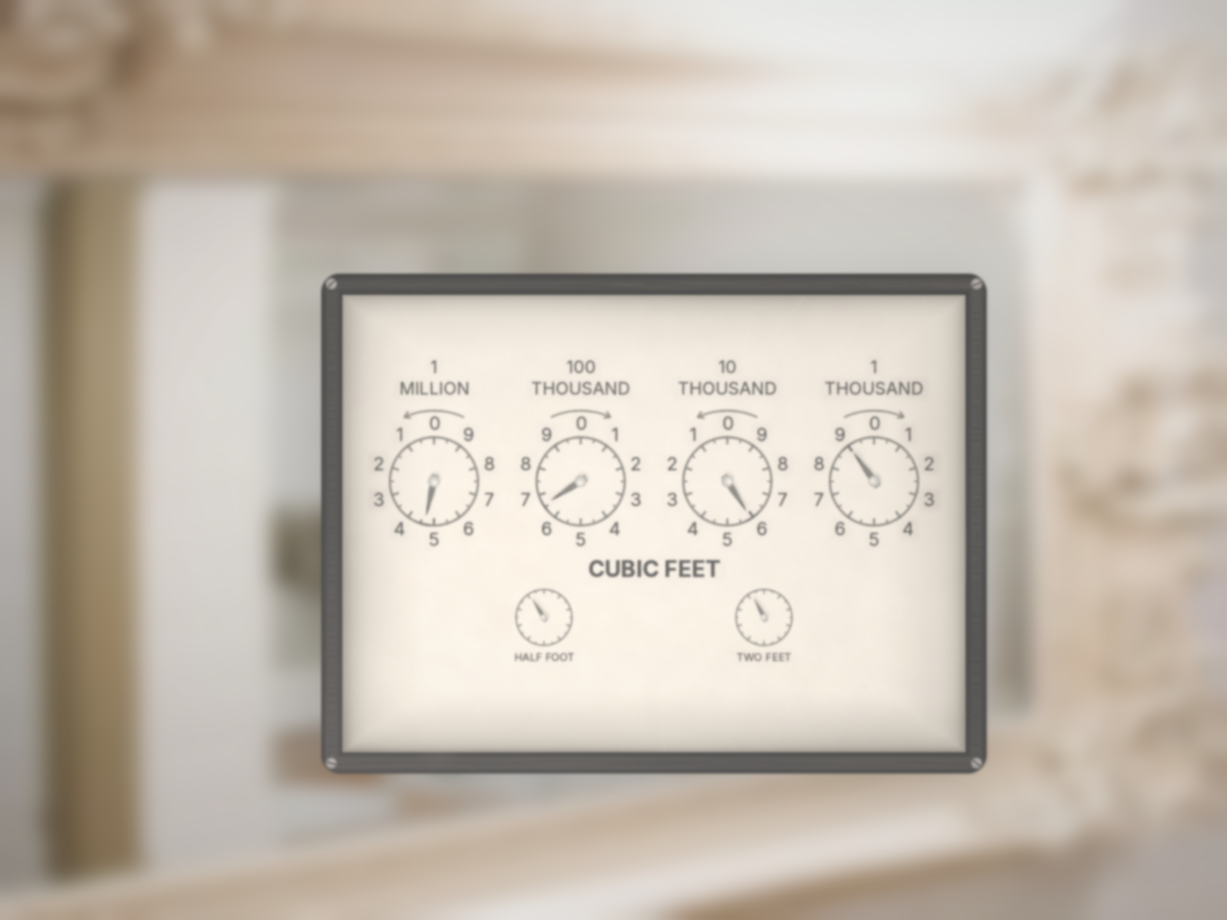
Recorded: 465900 ft³
